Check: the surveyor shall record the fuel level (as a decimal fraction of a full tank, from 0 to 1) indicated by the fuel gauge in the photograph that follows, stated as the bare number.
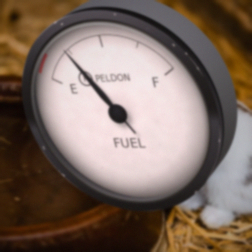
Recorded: 0.25
